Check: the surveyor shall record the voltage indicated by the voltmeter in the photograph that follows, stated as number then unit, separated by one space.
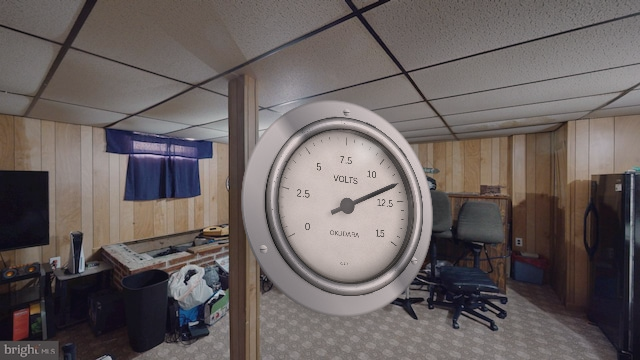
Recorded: 11.5 V
